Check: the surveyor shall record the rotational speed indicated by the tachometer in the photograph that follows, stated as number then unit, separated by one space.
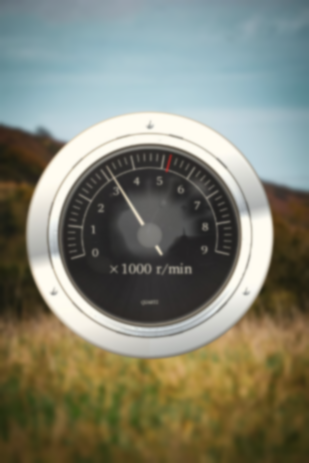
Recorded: 3200 rpm
